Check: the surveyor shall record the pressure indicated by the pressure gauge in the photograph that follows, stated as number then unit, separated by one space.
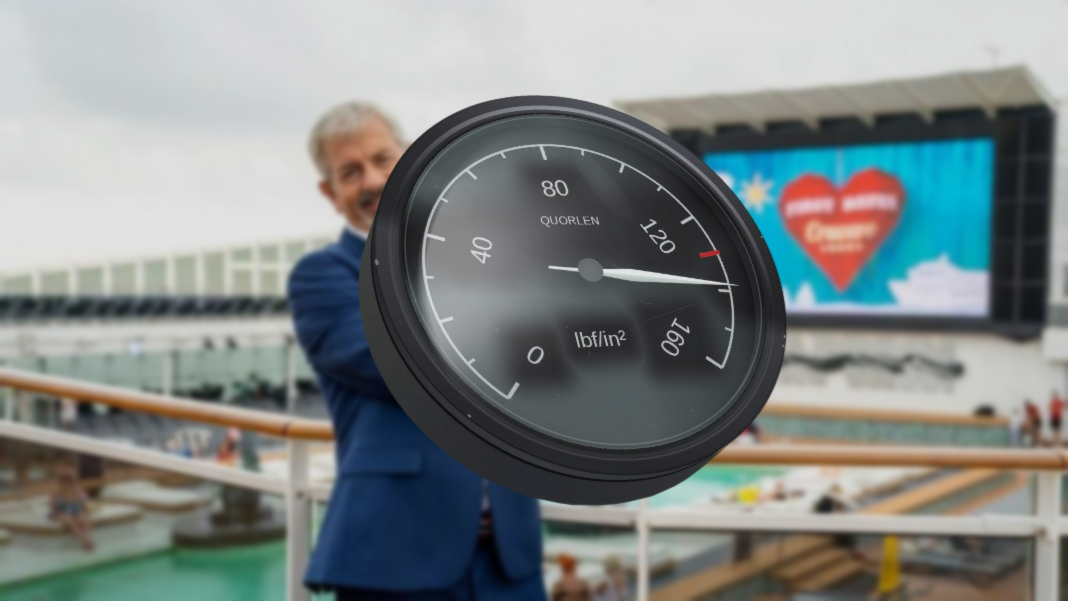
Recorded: 140 psi
